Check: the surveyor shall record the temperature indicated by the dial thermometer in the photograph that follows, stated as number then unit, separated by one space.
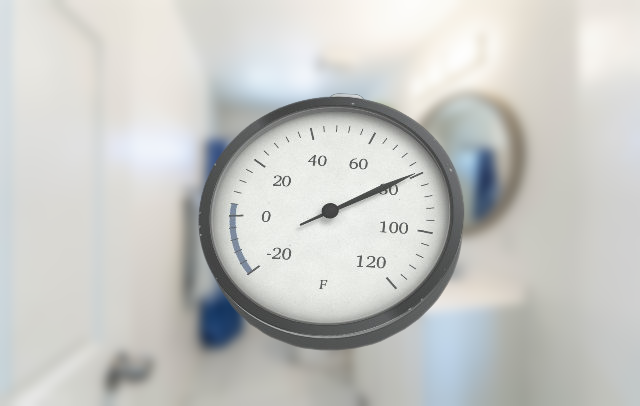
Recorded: 80 °F
